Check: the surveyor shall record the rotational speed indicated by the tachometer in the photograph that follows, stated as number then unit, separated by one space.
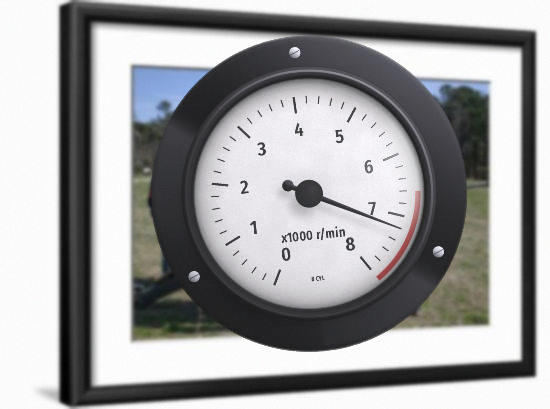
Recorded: 7200 rpm
